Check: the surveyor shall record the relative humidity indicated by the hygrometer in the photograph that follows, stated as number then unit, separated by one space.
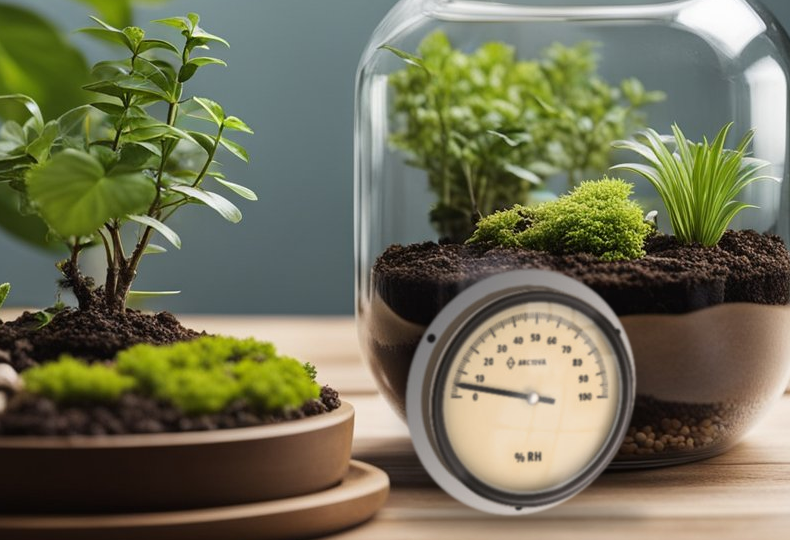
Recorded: 5 %
